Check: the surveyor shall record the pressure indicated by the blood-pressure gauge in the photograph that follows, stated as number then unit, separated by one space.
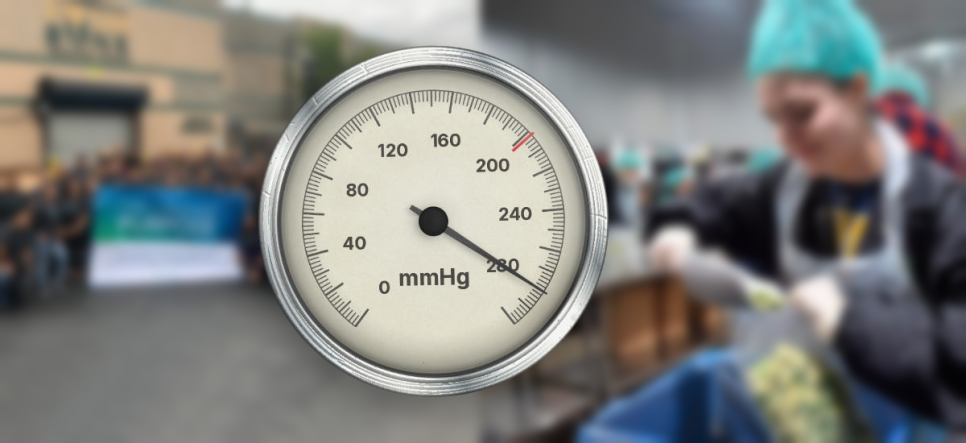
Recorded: 280 mmHg
